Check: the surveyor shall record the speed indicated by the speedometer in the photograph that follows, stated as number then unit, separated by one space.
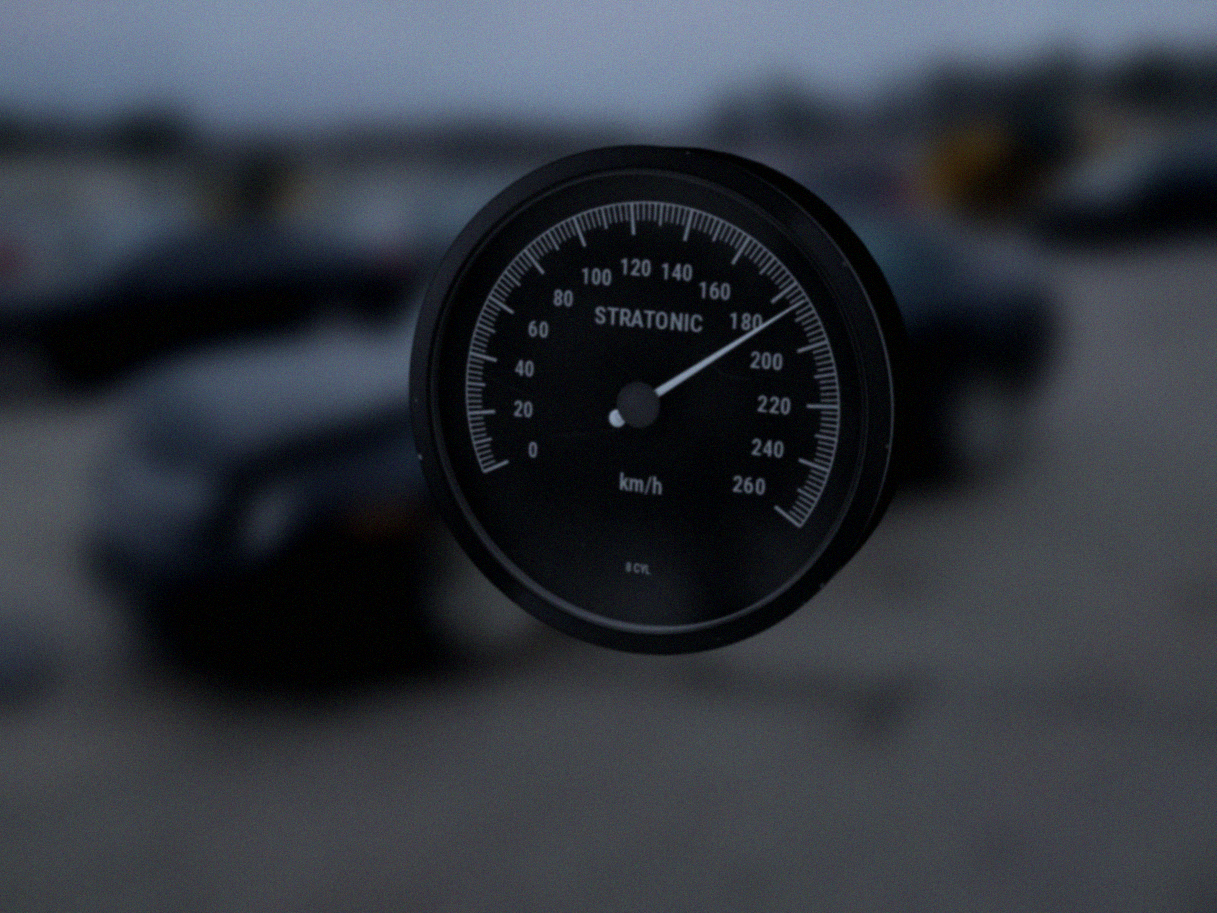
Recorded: 186 km/h
